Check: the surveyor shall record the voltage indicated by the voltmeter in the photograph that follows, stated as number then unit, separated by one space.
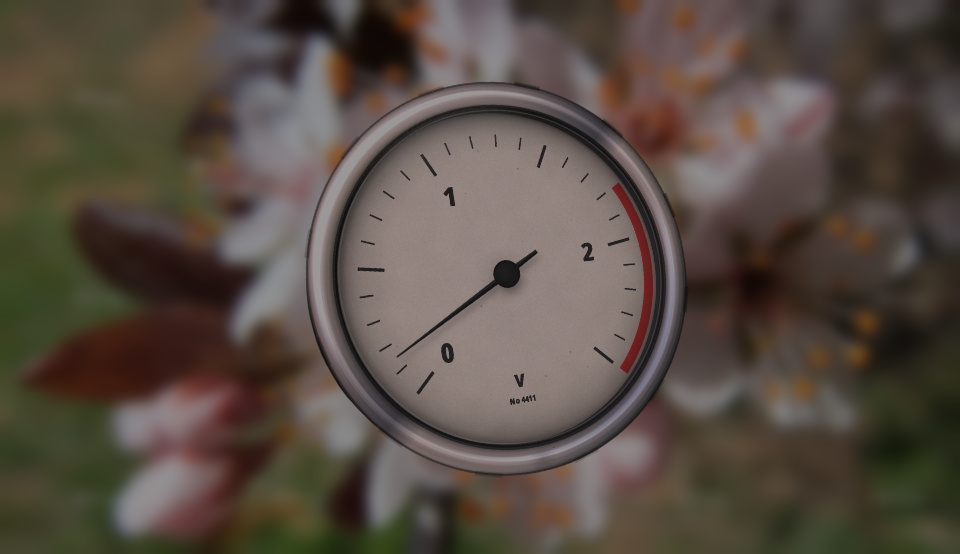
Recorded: 0.15 V
